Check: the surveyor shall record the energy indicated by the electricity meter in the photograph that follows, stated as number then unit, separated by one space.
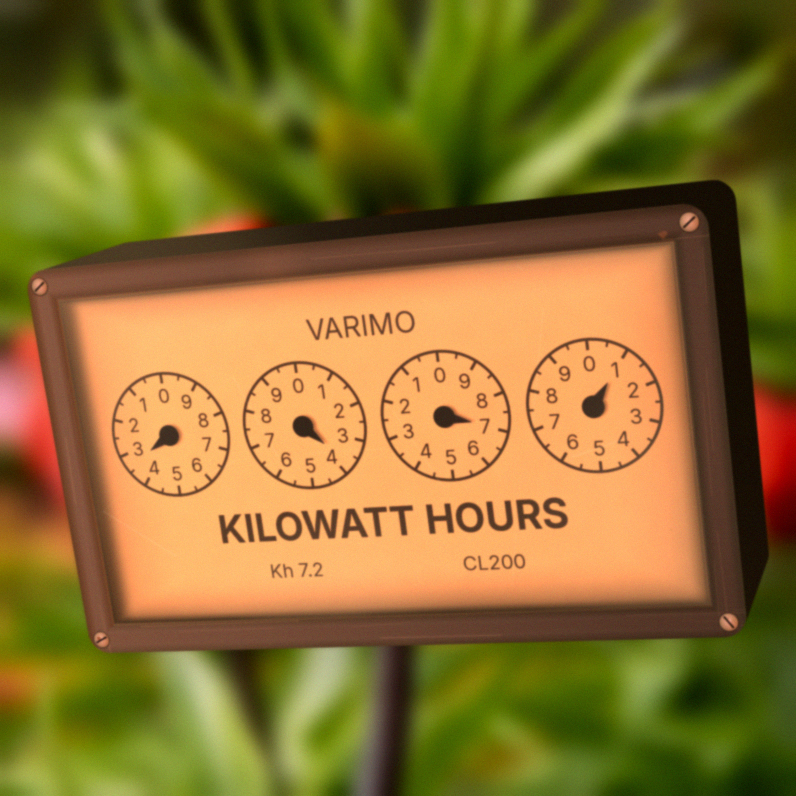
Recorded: 3371 kWh
